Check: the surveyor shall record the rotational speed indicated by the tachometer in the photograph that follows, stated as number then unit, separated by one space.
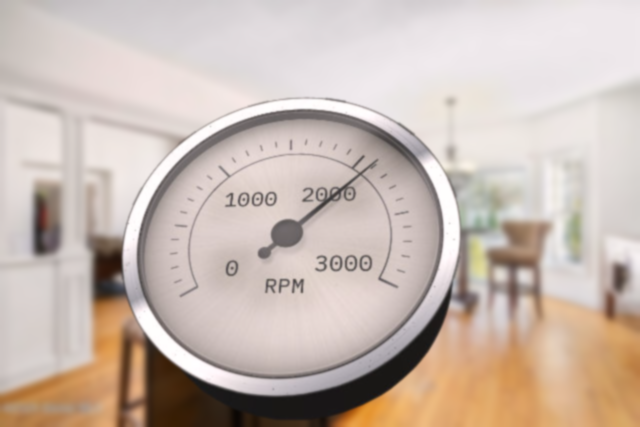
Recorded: 2100 rpm
